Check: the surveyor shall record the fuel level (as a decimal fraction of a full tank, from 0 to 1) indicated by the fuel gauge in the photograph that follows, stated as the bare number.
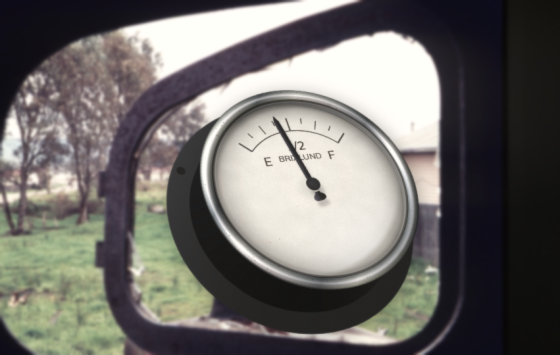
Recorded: 0.375
